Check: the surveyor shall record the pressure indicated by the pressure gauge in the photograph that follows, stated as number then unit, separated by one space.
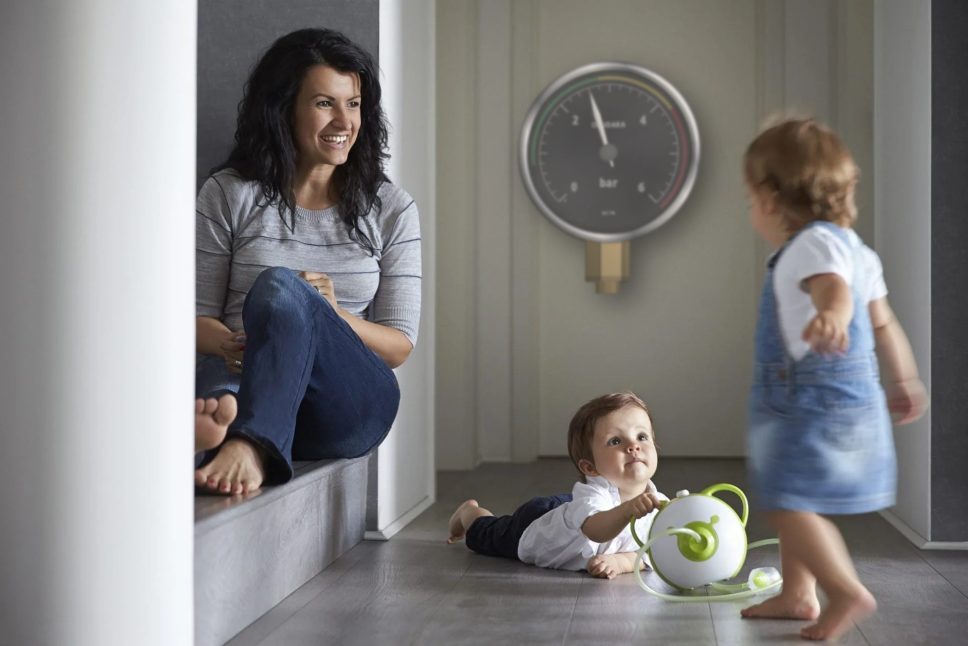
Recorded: 2.6 bar
